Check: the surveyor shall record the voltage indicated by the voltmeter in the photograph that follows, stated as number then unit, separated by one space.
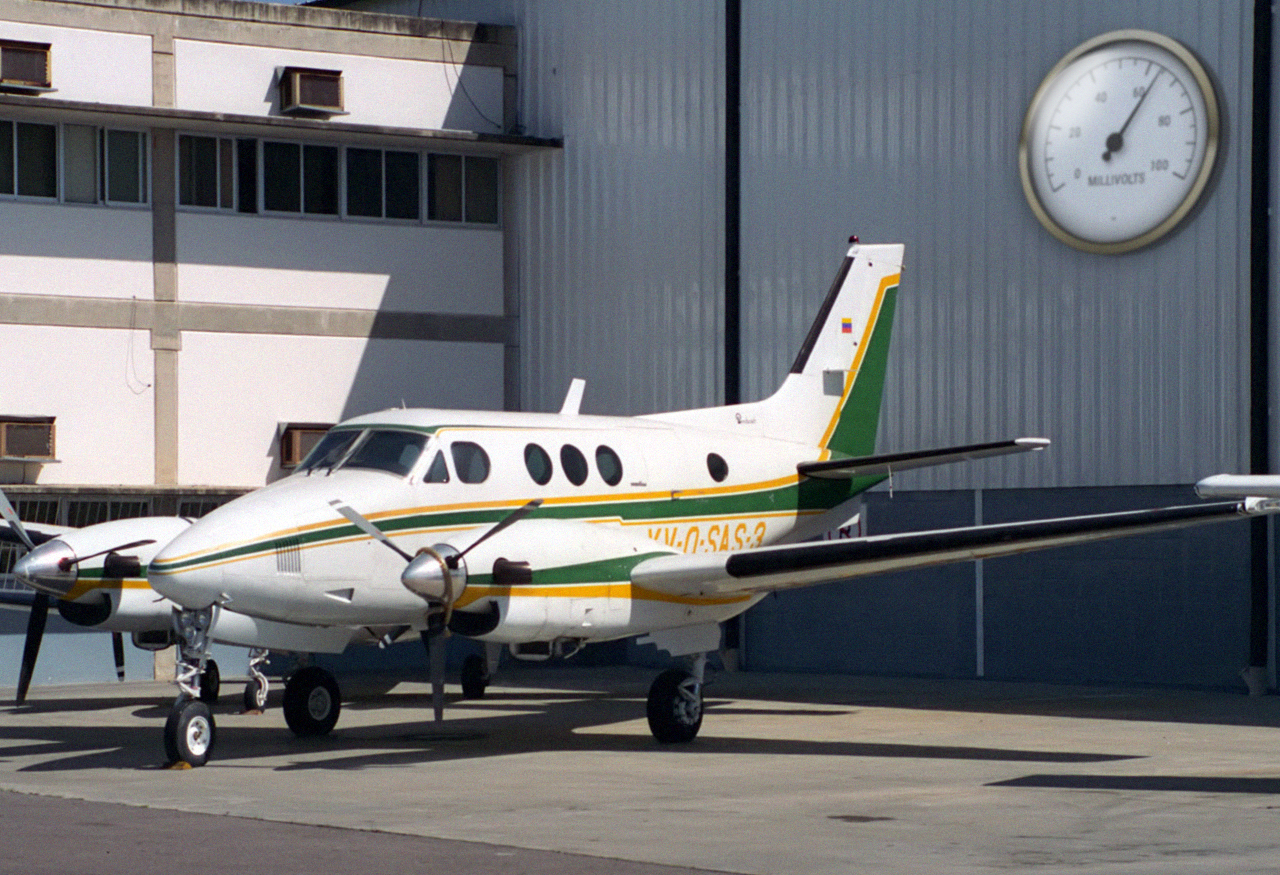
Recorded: 65 mV
